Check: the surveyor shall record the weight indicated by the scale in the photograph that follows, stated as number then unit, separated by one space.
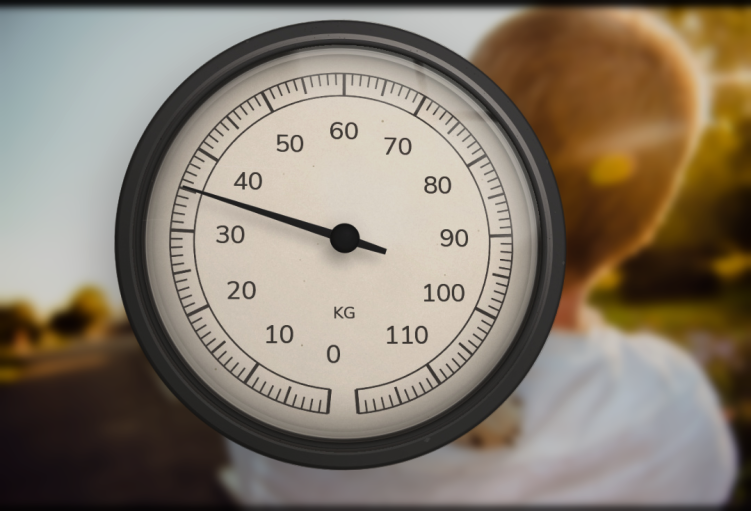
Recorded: 35 kg
